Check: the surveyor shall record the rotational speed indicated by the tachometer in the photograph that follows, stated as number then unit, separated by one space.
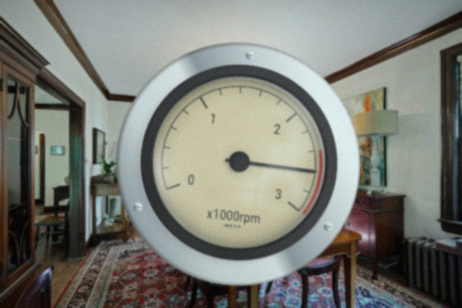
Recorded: 2600 rpm
